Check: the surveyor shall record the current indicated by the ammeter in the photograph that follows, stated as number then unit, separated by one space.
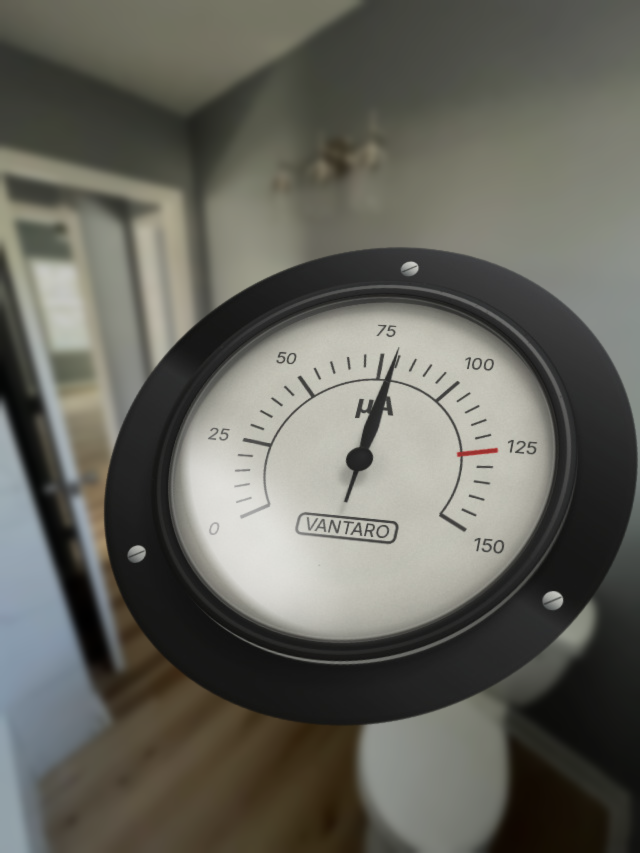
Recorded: 80 µA
